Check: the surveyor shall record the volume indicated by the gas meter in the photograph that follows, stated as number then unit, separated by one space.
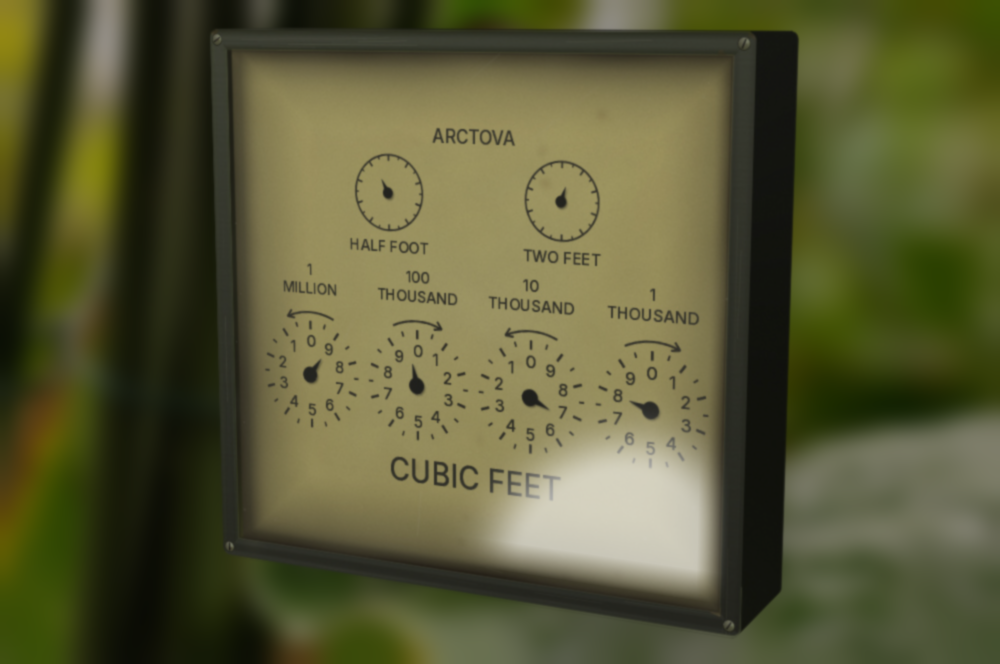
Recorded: 896800 ft³
